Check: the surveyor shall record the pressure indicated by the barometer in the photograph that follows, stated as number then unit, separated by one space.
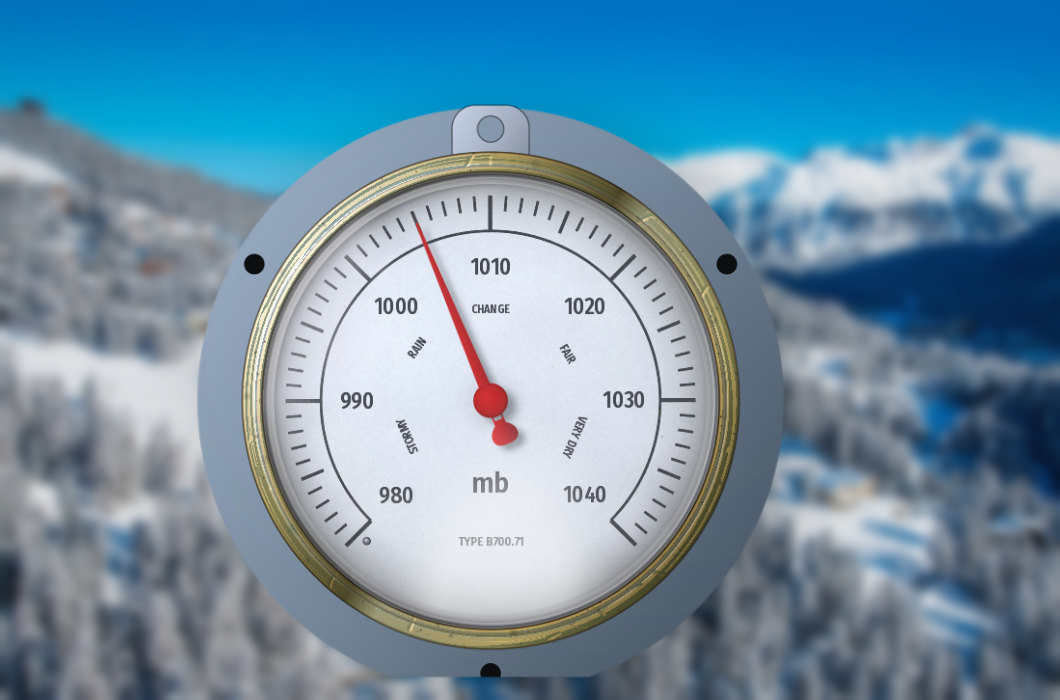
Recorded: 1005 mbar
